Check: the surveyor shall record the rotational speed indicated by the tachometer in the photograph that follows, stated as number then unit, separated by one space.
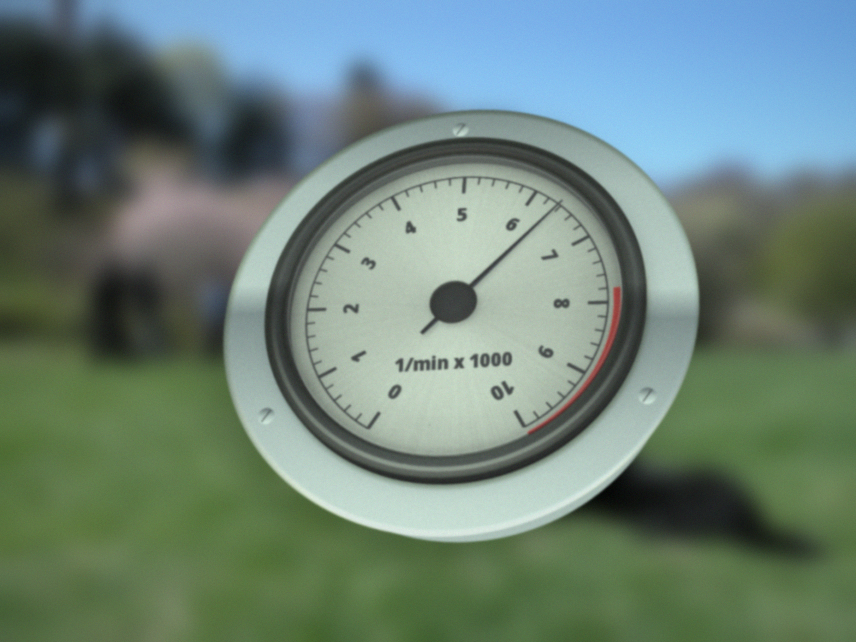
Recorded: 6400 rpm
